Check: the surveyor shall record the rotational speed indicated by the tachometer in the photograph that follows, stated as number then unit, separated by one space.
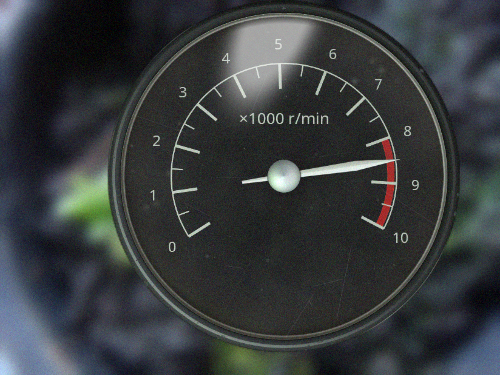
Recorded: 8500 rpm
